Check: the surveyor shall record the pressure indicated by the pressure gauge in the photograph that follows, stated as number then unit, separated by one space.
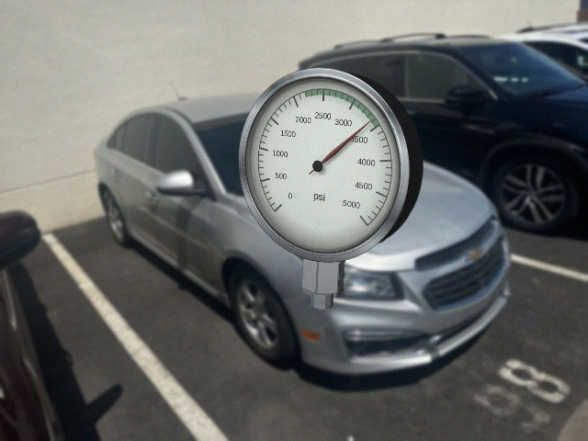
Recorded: 3400 psi
